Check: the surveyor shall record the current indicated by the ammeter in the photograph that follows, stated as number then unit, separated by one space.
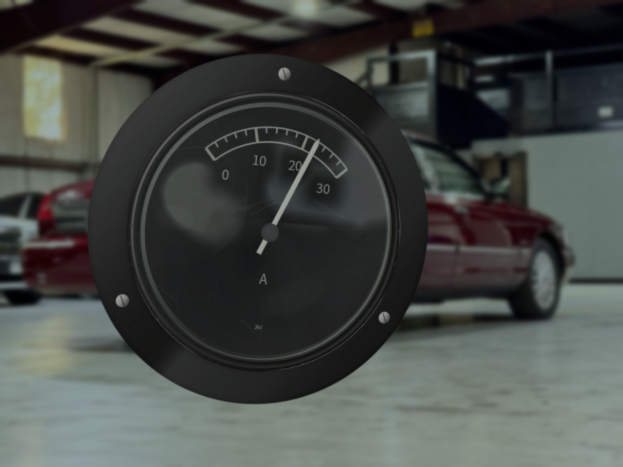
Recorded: 22 A
